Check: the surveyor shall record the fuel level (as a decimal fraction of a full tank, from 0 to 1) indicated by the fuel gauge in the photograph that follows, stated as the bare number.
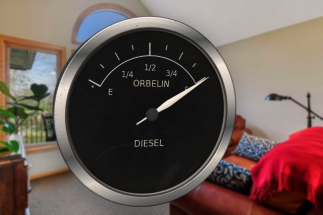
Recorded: 1
